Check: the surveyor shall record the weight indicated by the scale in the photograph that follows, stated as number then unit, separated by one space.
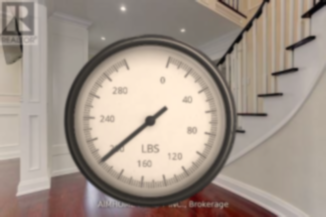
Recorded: 200 lb
